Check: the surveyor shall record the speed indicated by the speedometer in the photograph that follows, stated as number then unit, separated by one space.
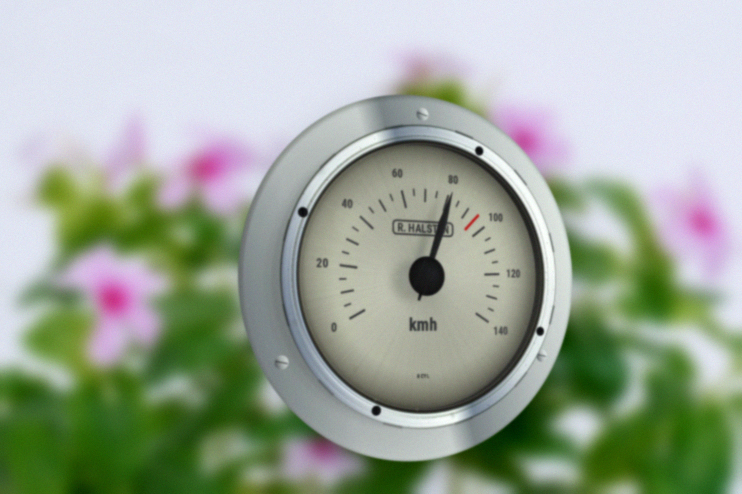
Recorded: 80 km/h
